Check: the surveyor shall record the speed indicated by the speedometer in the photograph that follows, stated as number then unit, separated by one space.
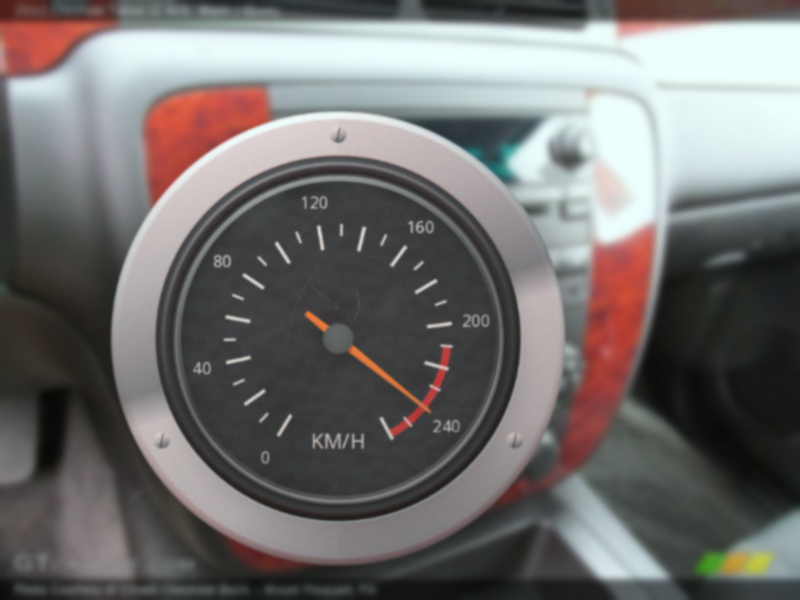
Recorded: 240 km/h
